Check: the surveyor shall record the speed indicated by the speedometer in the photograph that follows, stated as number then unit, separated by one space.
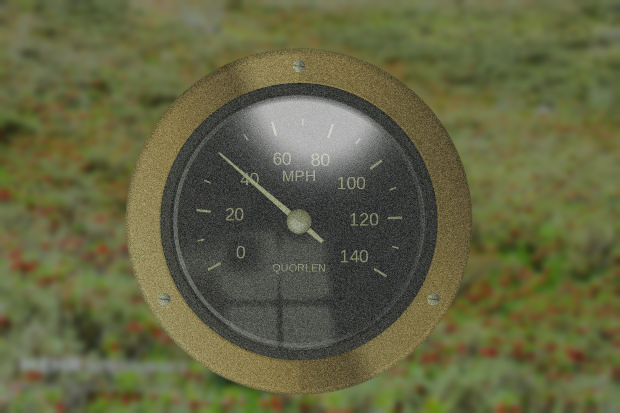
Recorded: 40 mph
